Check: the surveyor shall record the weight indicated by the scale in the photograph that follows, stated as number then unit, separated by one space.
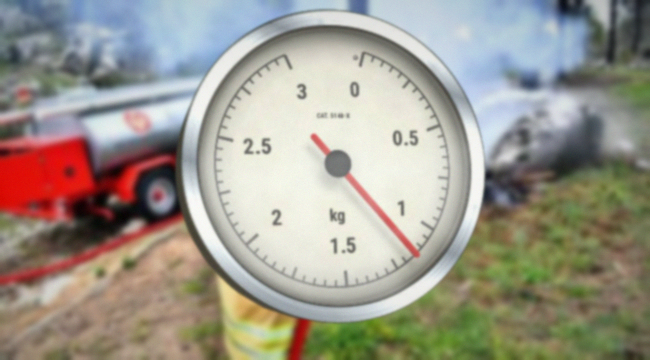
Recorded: 1.15 kg
